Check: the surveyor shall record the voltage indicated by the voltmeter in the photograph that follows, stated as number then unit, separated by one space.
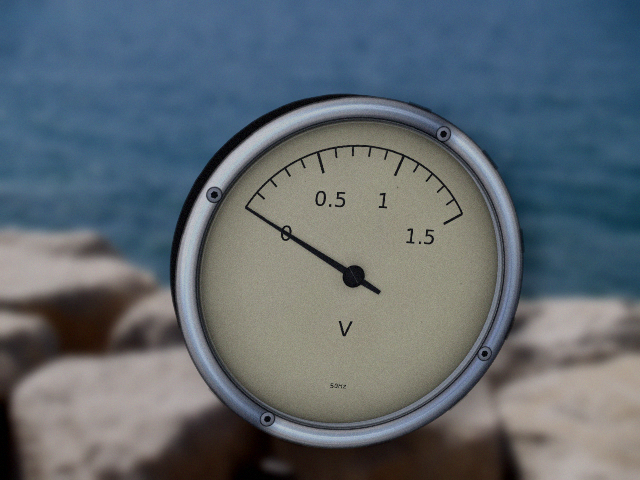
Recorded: 0 V
